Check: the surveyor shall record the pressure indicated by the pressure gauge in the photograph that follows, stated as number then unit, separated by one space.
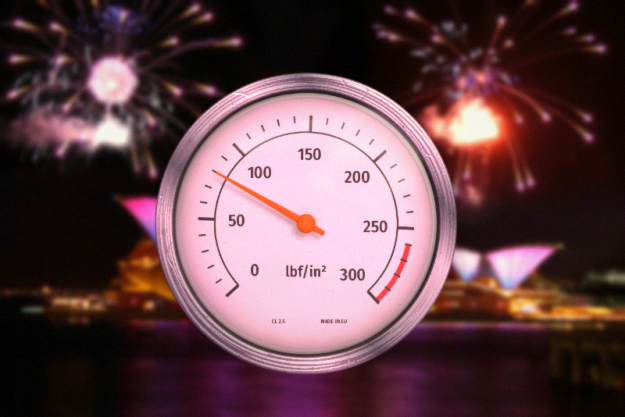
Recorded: 80 psi
